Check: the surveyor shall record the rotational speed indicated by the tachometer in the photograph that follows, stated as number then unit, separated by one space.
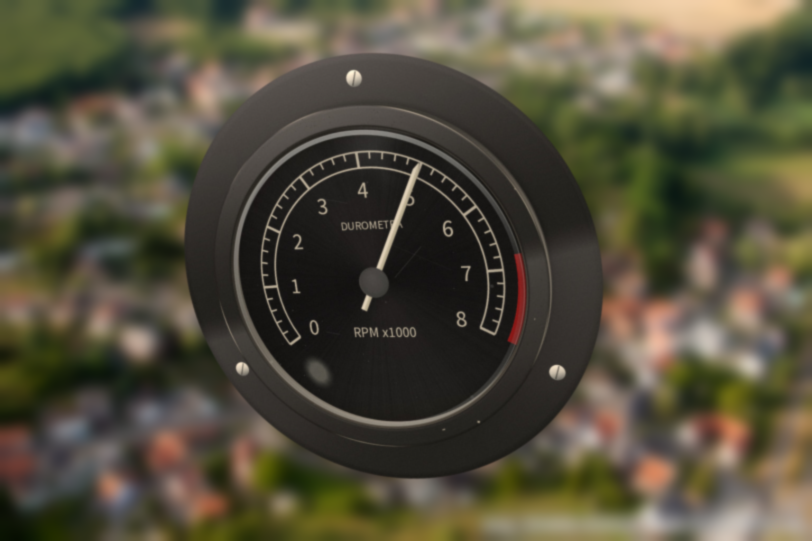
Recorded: 5000 rpm
